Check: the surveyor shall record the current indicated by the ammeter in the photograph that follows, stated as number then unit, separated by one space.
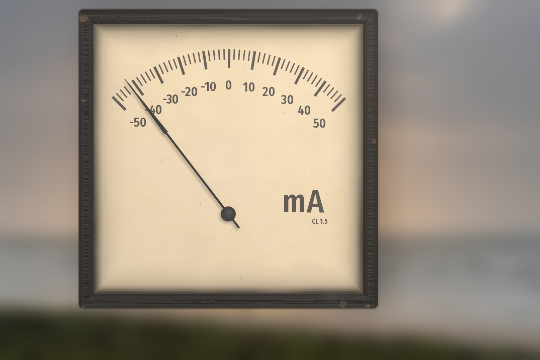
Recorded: -42 mA
